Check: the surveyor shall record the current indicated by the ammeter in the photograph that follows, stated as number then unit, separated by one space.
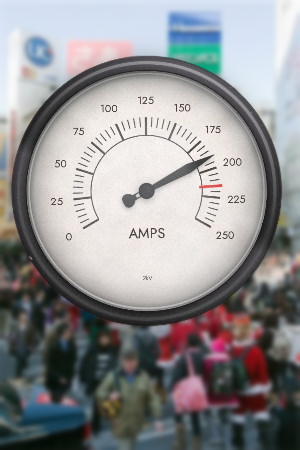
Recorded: 190 A
